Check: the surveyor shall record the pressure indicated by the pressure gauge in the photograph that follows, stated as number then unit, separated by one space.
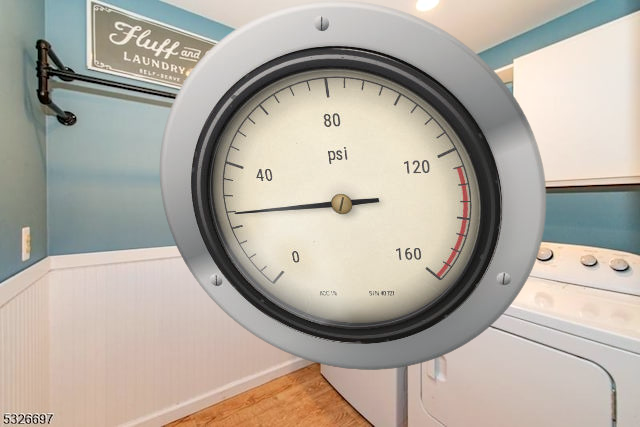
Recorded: 25 psi
